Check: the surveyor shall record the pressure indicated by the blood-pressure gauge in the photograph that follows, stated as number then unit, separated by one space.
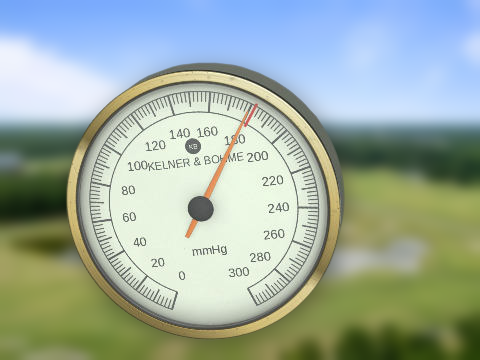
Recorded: 180 mmHg
